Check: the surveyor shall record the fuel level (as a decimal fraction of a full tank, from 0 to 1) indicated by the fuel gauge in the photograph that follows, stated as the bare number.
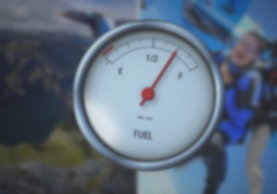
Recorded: 0.75
